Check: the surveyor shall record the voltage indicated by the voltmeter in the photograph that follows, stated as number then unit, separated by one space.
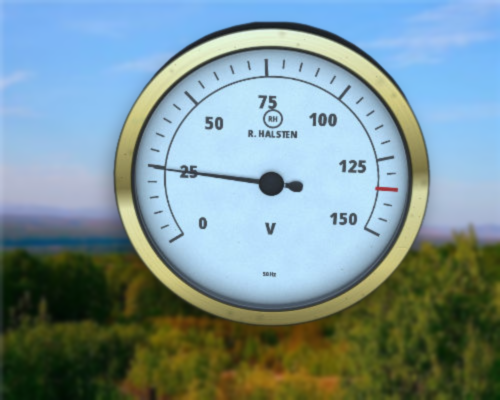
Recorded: 25 V
